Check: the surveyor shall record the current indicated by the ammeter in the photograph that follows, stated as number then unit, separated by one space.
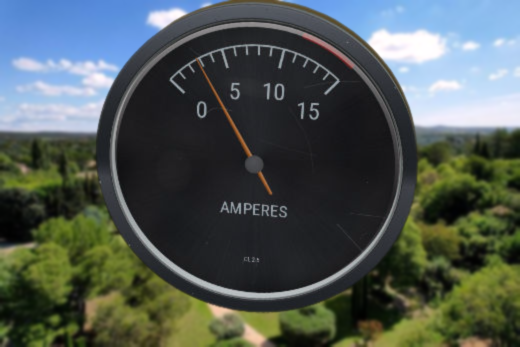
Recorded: 3 A
